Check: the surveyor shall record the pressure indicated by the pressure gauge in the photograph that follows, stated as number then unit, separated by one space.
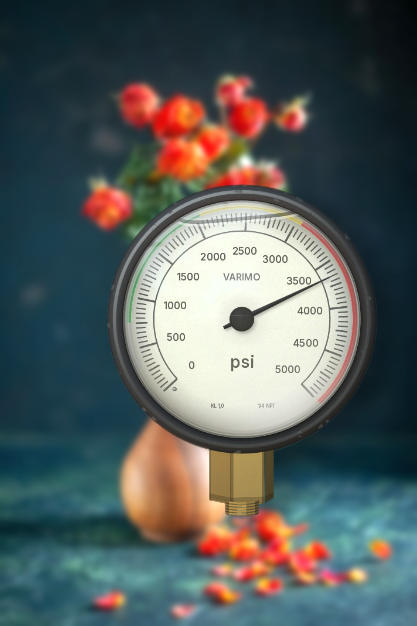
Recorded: 3650 psi
